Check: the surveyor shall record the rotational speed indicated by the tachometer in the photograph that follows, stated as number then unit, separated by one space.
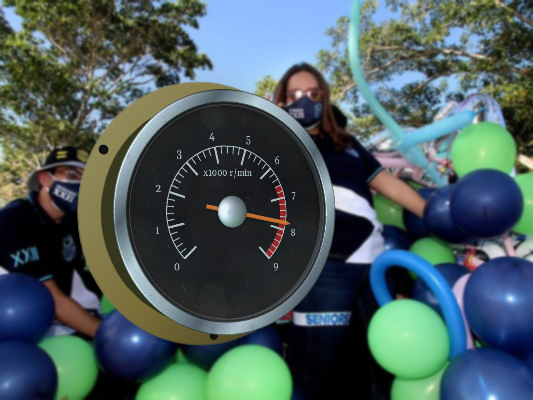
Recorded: 7800 rpm
